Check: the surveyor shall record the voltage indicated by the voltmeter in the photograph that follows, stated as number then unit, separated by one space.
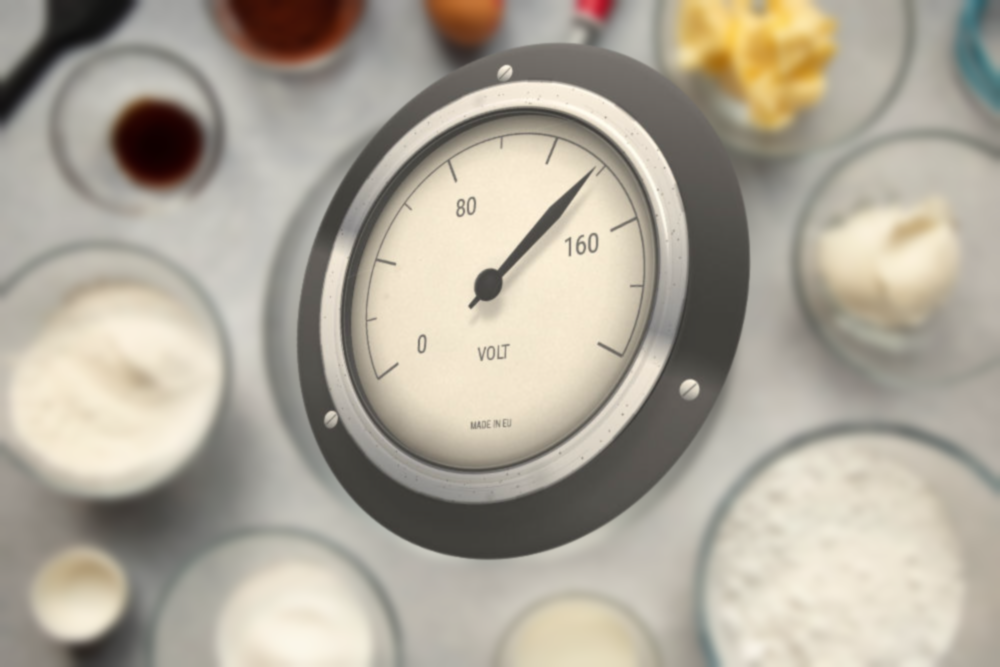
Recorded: 140 V
